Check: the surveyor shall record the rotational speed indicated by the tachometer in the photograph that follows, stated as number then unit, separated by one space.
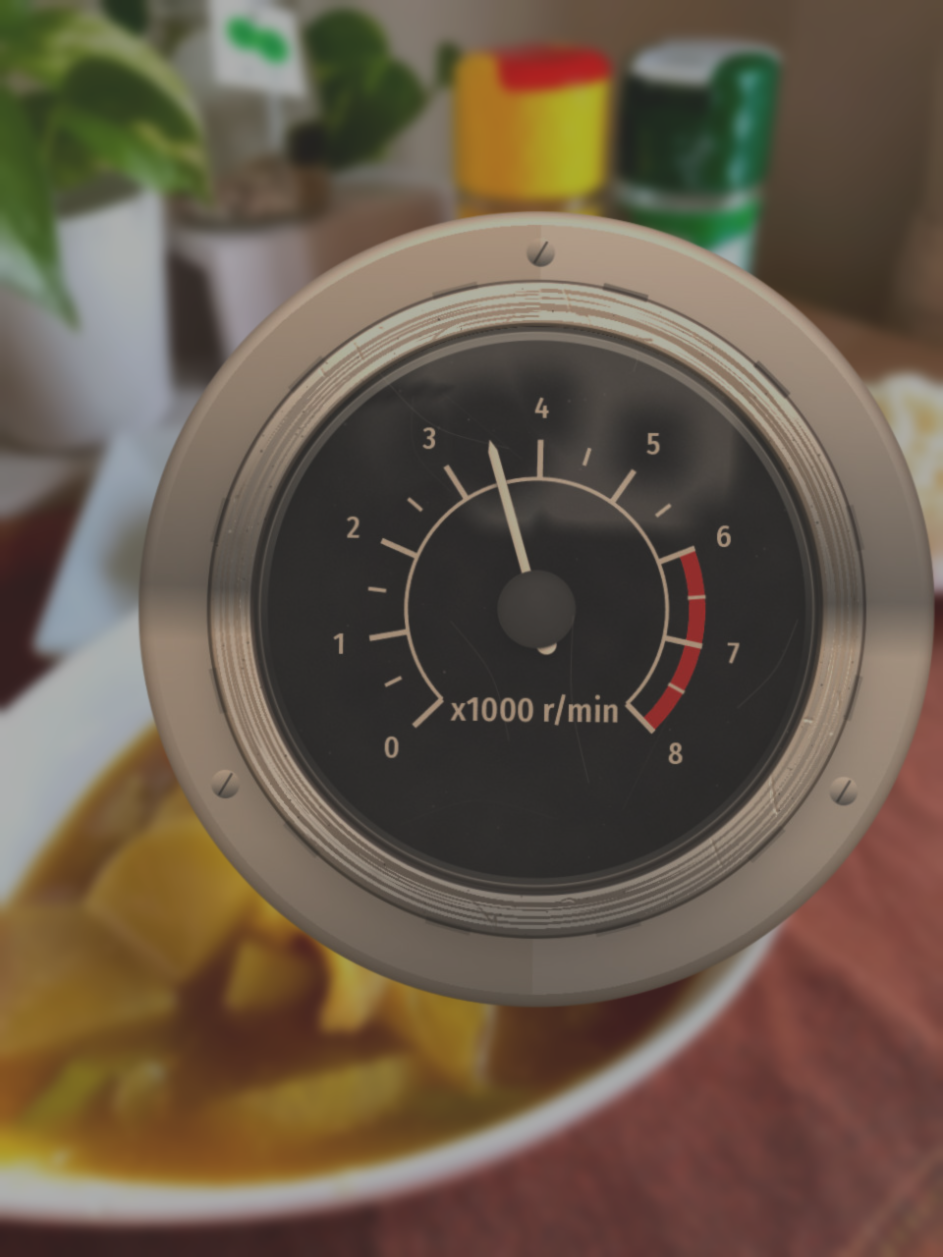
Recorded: 3500 rpm
